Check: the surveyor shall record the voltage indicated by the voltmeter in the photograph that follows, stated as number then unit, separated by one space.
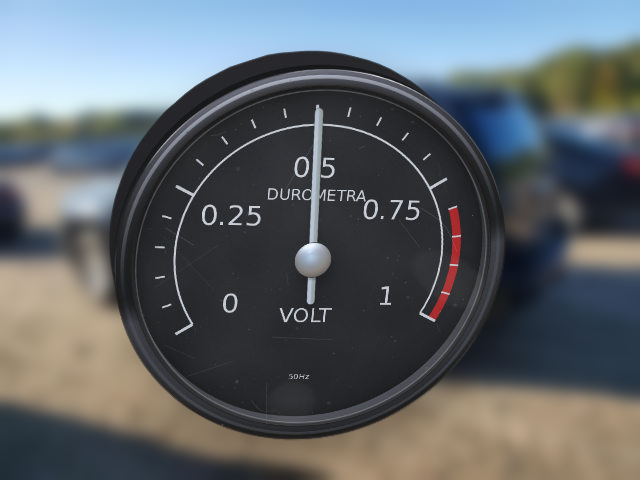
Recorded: 0.5 V
